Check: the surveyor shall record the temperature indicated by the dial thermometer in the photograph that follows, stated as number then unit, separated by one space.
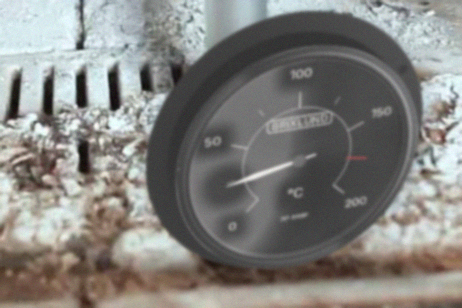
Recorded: 25 °C
